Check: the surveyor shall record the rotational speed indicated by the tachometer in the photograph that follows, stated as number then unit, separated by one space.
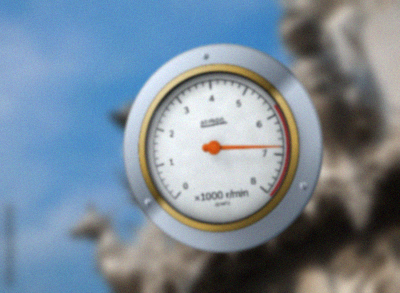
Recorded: 6800 rpm
